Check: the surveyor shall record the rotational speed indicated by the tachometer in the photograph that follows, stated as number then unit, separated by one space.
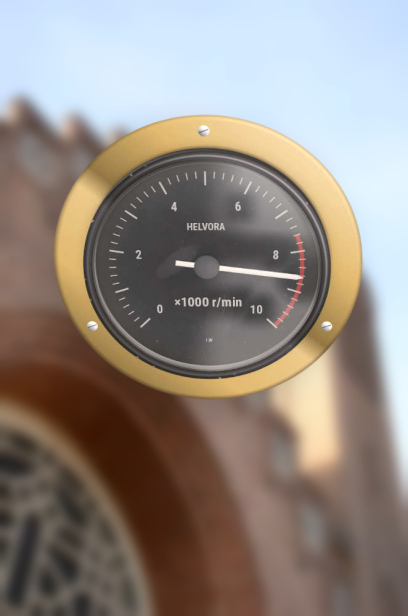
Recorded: 8600 rpm
